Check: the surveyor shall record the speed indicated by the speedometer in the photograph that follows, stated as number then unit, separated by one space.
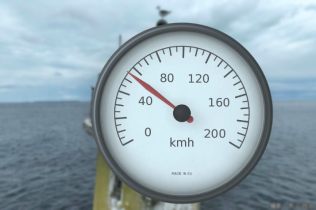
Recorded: 55 km/h
